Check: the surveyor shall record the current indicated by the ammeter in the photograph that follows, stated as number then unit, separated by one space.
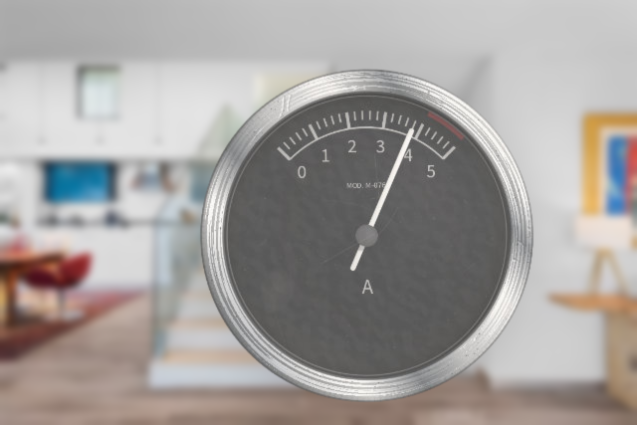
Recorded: 3.8 A
